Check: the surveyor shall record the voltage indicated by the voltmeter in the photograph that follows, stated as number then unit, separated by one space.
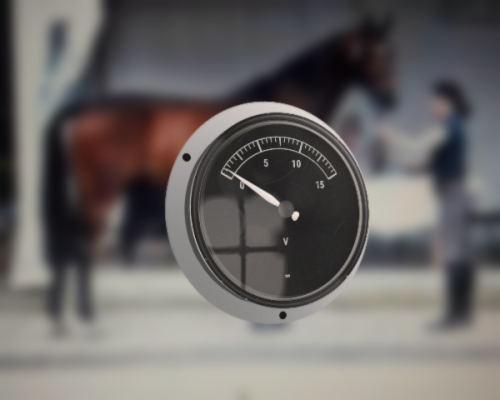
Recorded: 0.5 V
